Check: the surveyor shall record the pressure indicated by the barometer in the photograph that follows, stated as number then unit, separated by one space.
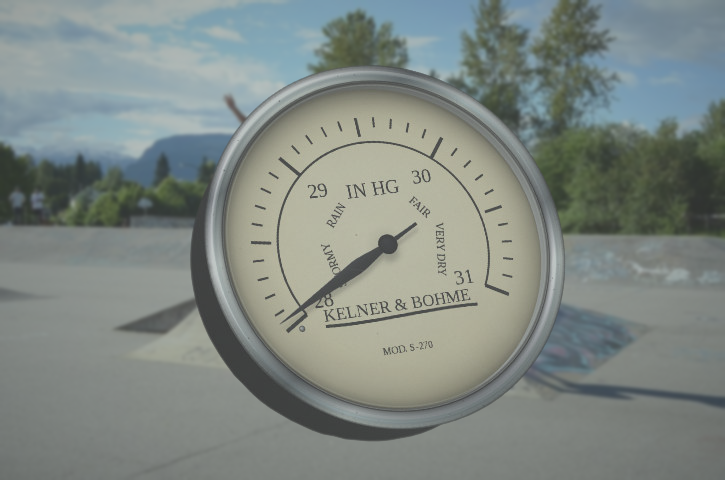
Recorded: 28.05 inHg
